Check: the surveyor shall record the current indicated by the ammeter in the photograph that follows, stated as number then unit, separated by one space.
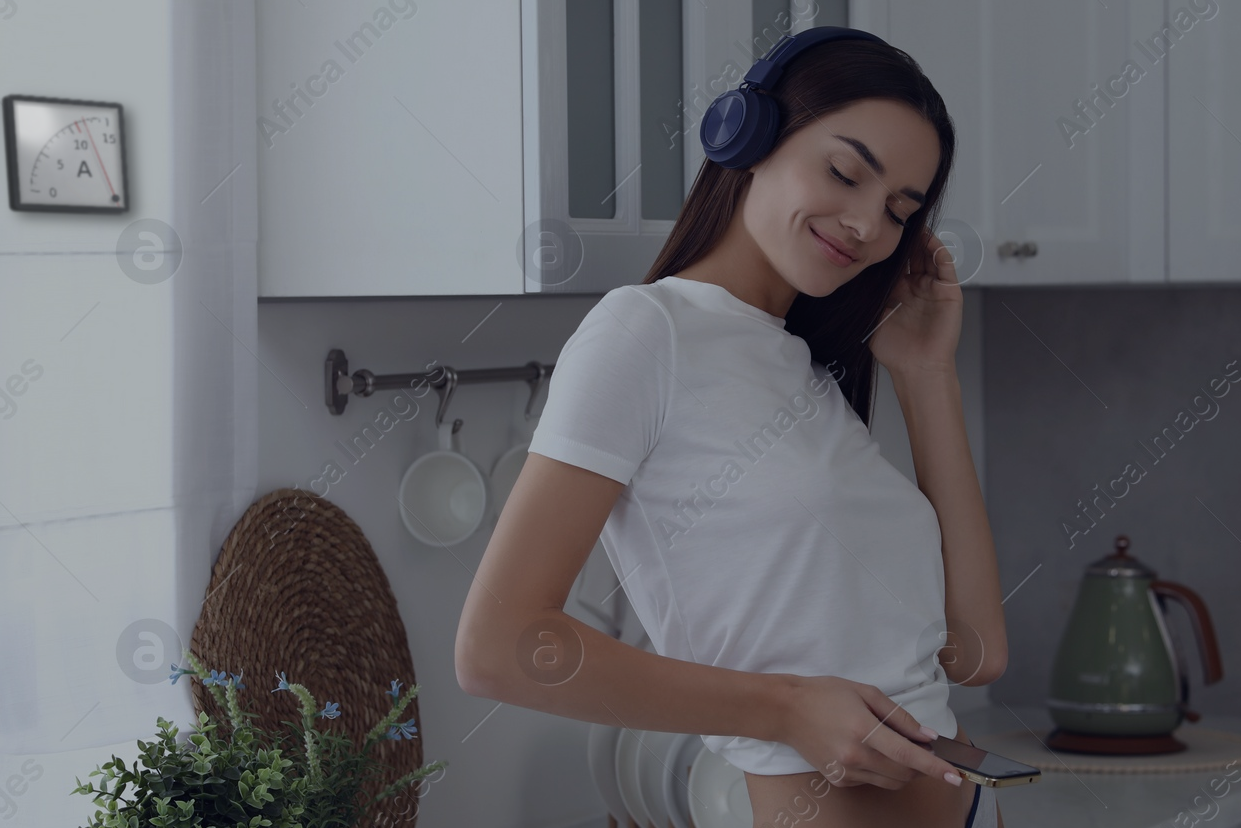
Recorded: 12 A
